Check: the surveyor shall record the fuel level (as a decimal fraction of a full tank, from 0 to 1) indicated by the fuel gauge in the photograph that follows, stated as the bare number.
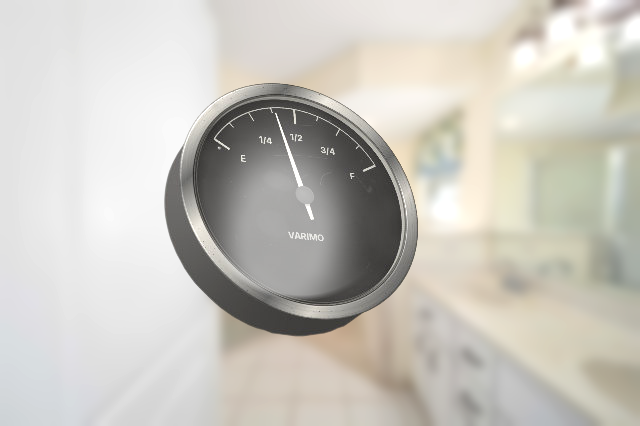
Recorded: 0.375
